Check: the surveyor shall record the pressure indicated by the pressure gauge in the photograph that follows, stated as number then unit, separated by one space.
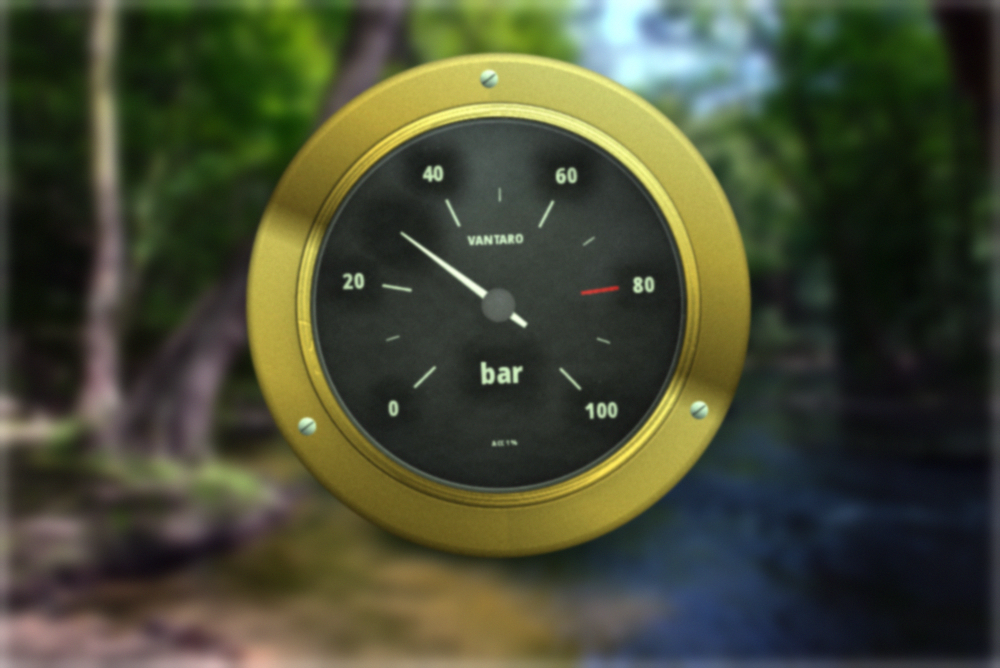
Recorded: 30 bar
